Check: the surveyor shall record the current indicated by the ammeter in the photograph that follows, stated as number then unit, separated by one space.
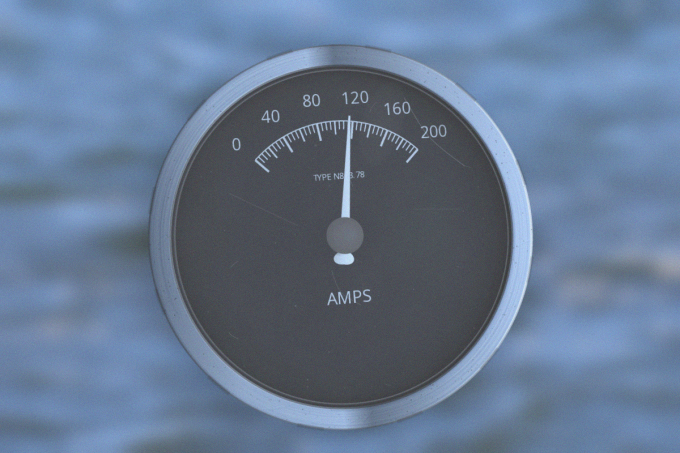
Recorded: 115 A
